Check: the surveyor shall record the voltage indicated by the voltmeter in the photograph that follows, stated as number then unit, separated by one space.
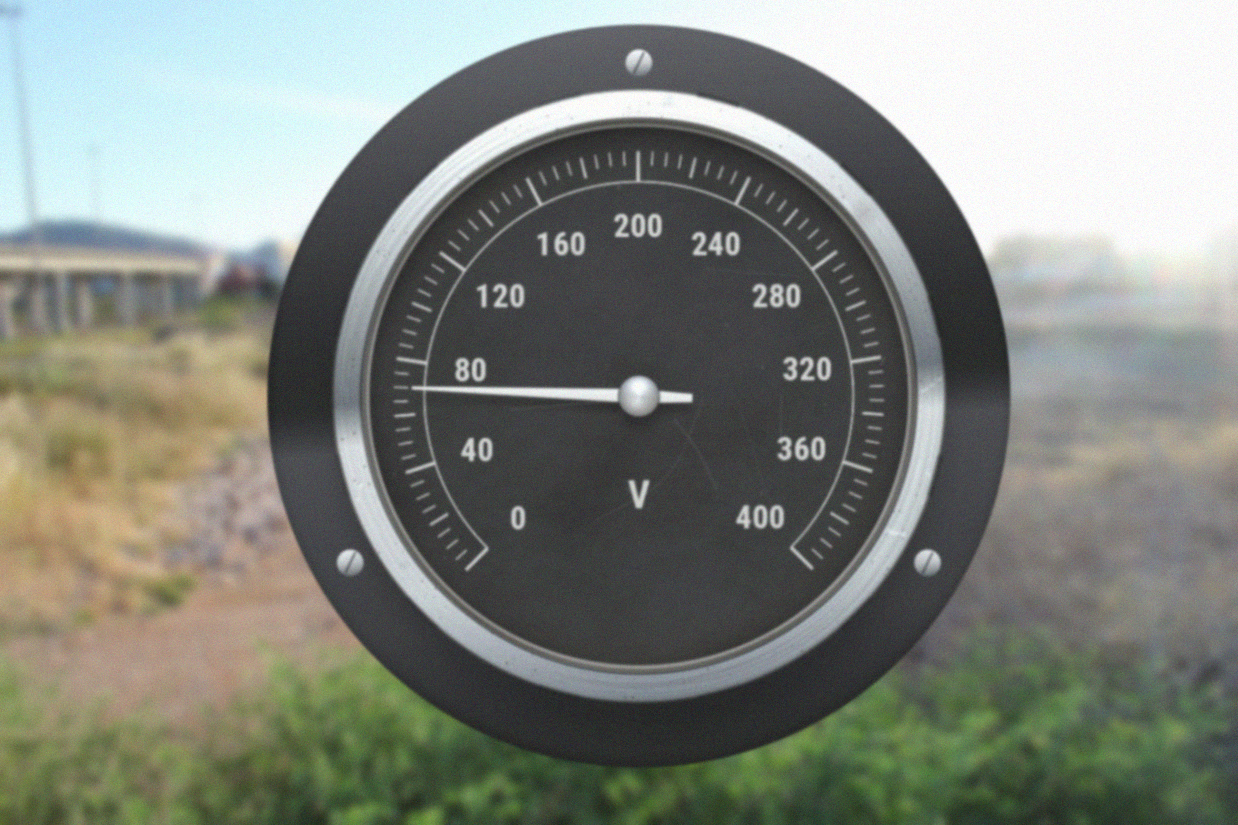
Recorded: 70 V
